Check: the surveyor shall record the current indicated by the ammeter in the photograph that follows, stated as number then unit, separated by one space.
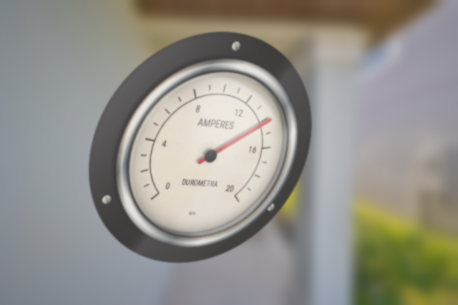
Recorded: 14 A
